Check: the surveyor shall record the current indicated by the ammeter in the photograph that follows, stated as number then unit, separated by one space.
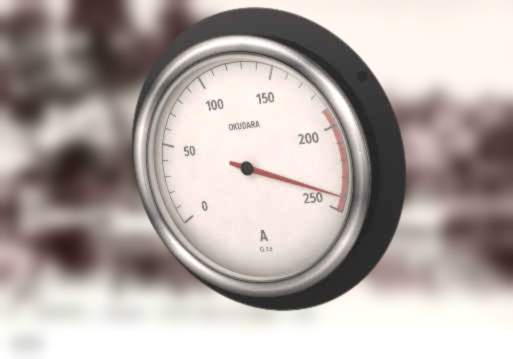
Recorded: 240 A
